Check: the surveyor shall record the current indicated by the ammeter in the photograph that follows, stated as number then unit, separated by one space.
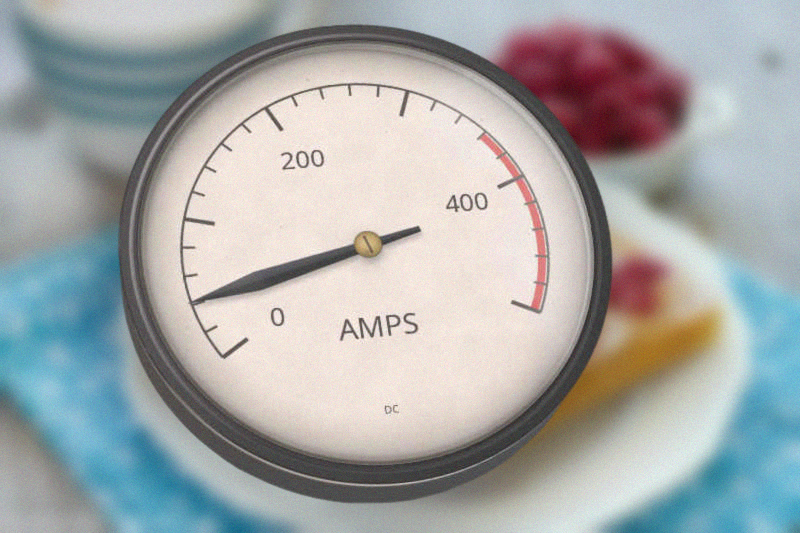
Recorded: 40 A
